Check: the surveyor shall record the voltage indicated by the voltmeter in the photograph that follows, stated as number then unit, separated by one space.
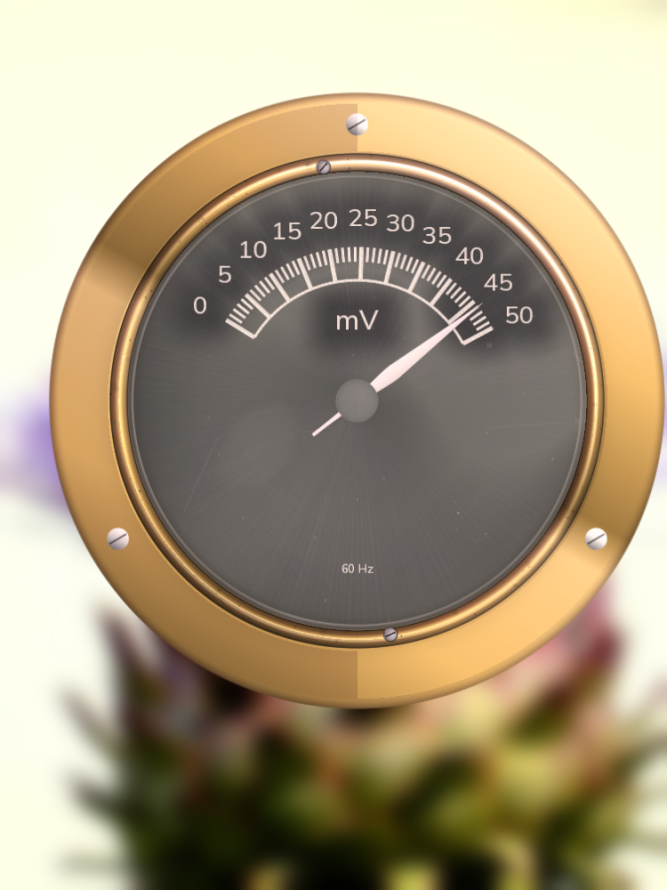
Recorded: 46 mV
